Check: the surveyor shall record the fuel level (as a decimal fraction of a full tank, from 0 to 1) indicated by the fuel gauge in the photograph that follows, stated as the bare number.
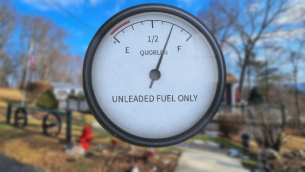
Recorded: 0.75
